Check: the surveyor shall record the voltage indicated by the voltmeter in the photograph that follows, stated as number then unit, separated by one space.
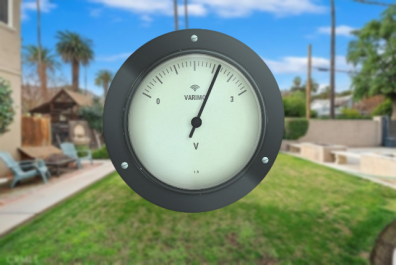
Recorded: 2.1 V
